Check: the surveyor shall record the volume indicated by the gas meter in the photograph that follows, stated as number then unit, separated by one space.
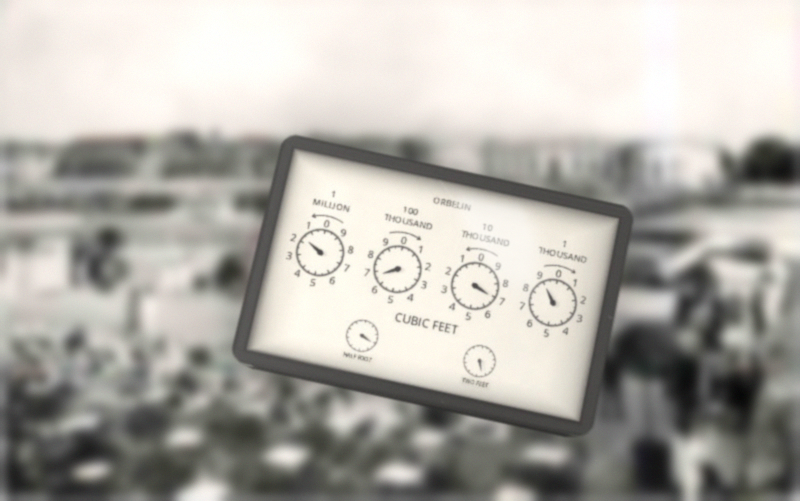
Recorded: 166900 ft³
